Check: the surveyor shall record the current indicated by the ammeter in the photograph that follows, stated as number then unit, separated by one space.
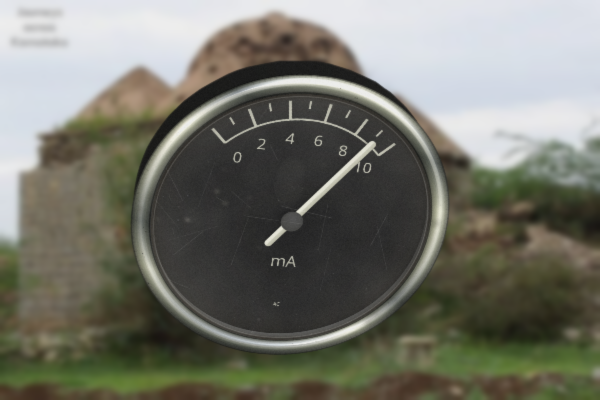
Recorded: 9 mA
